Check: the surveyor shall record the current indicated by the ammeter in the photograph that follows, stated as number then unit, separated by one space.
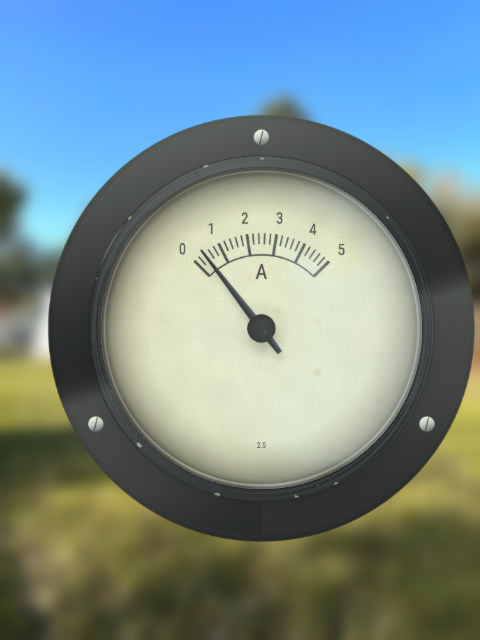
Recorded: 0.4 A
